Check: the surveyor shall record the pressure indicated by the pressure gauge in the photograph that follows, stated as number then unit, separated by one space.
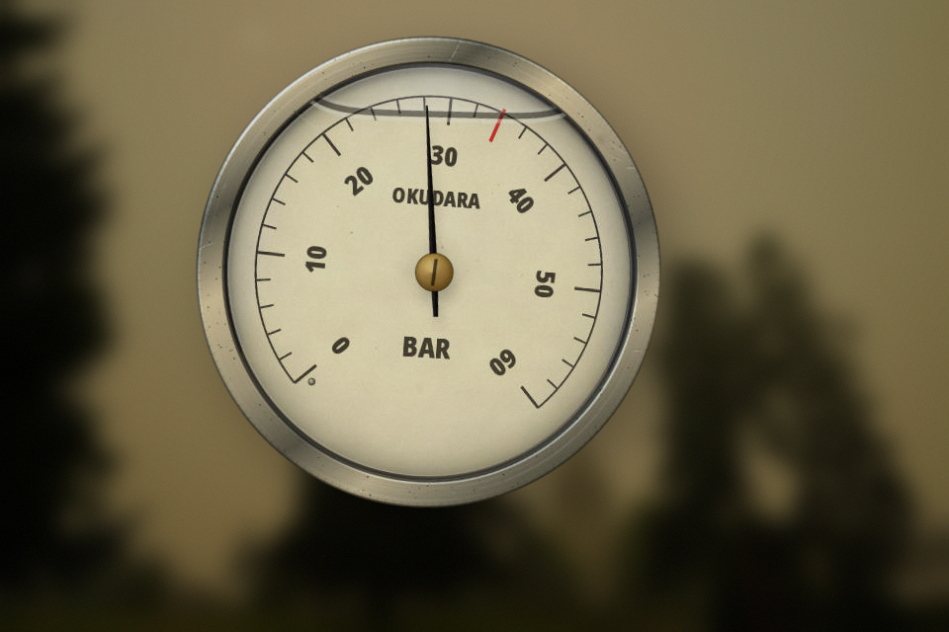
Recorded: 28 bar
